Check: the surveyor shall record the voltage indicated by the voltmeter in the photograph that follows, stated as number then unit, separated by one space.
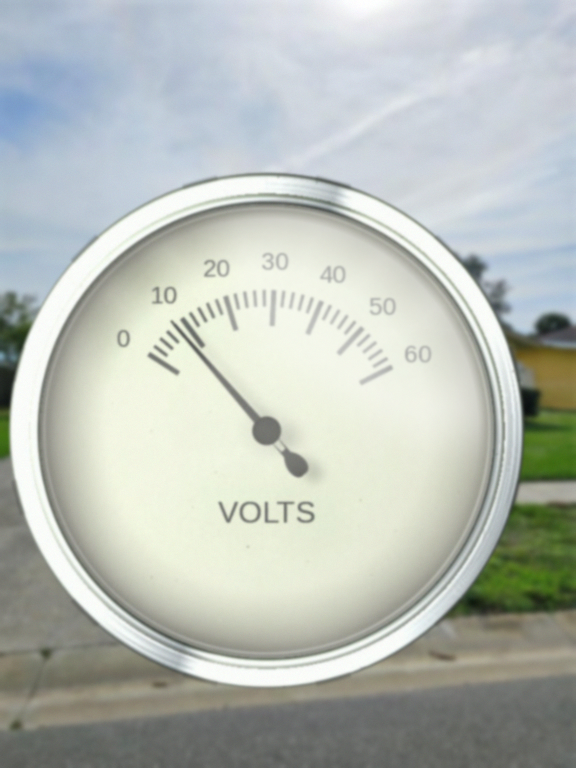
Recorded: 8 V
